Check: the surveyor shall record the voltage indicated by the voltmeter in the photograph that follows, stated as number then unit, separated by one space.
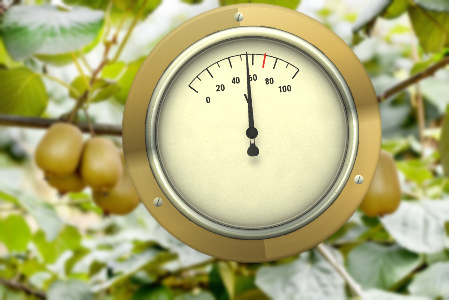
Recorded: 55 V
